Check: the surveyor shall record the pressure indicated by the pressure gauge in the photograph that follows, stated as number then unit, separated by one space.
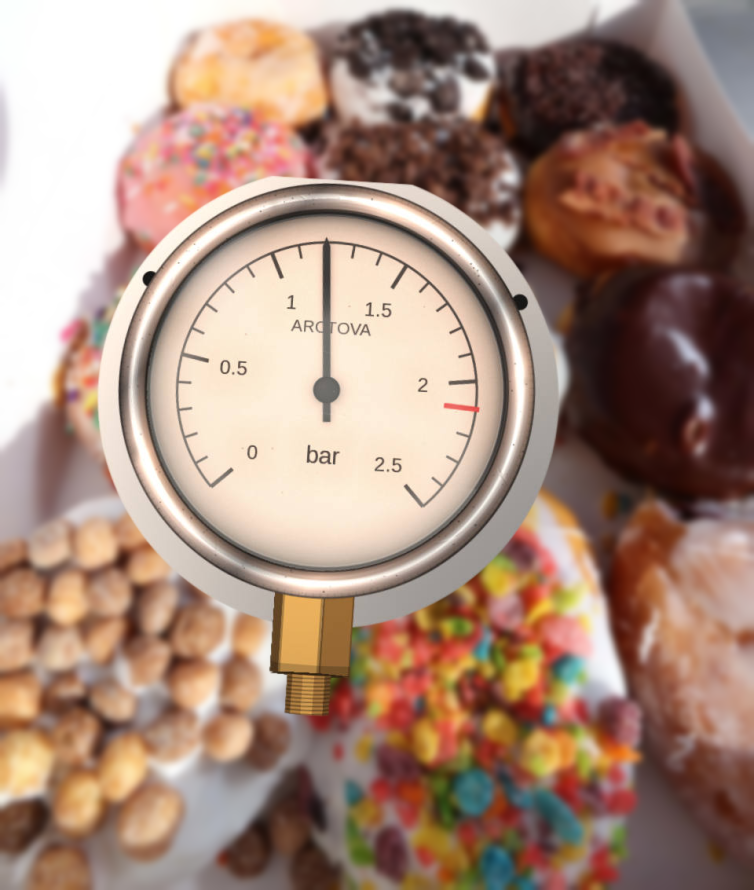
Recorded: 1.2 bar
